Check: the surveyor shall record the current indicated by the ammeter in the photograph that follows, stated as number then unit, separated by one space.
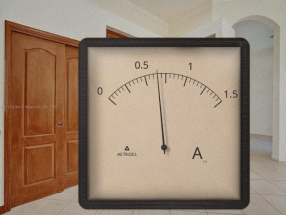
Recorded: 0.65 A
